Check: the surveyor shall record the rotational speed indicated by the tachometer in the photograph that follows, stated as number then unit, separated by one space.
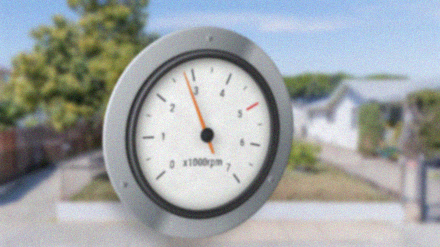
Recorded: 2750 rpm
